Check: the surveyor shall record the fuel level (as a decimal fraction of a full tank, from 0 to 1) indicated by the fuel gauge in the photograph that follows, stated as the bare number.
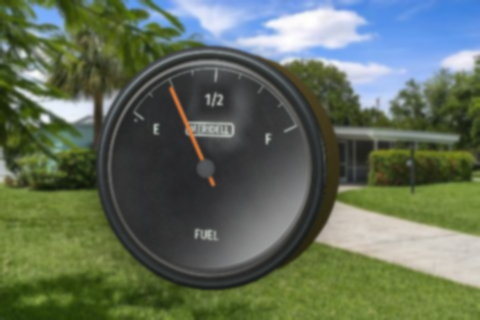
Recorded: 0.25
